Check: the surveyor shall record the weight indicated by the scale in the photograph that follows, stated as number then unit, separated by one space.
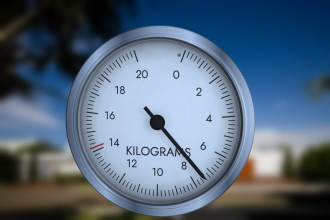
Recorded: 7.4 kg
